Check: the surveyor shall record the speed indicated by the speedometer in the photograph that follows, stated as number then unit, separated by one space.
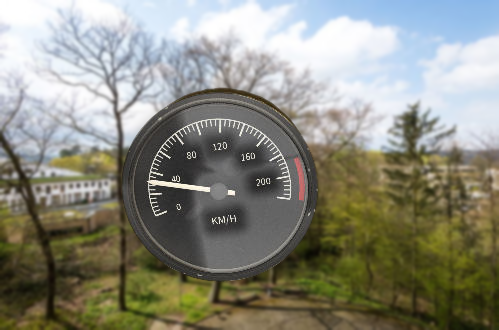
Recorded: 32 km/h
